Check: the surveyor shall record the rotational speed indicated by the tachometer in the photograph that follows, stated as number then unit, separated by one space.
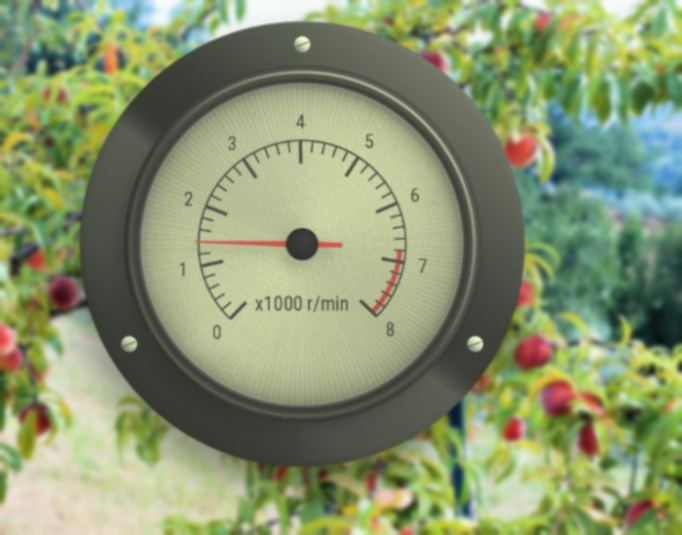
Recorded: 1400 rpm
